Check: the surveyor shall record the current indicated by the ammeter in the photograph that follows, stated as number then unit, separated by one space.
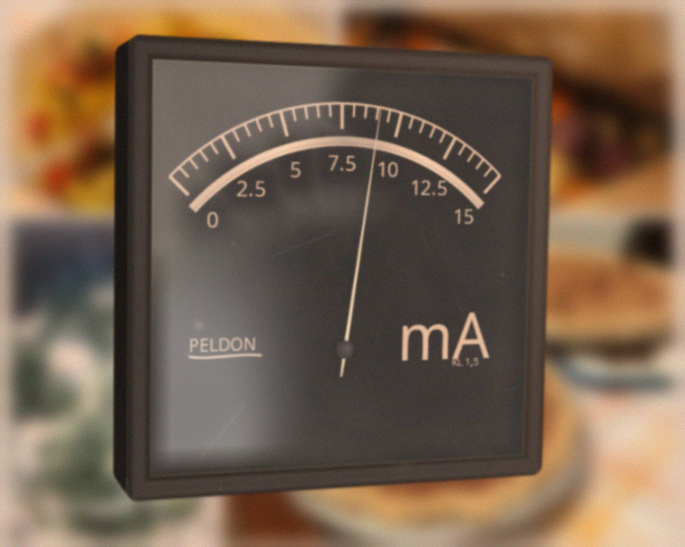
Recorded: 9 mA
